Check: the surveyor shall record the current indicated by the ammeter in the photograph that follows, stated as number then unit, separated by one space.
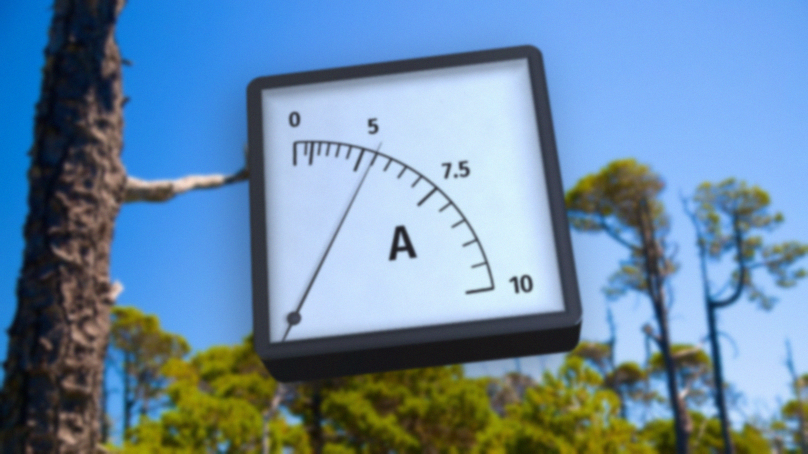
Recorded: 5.5 A
